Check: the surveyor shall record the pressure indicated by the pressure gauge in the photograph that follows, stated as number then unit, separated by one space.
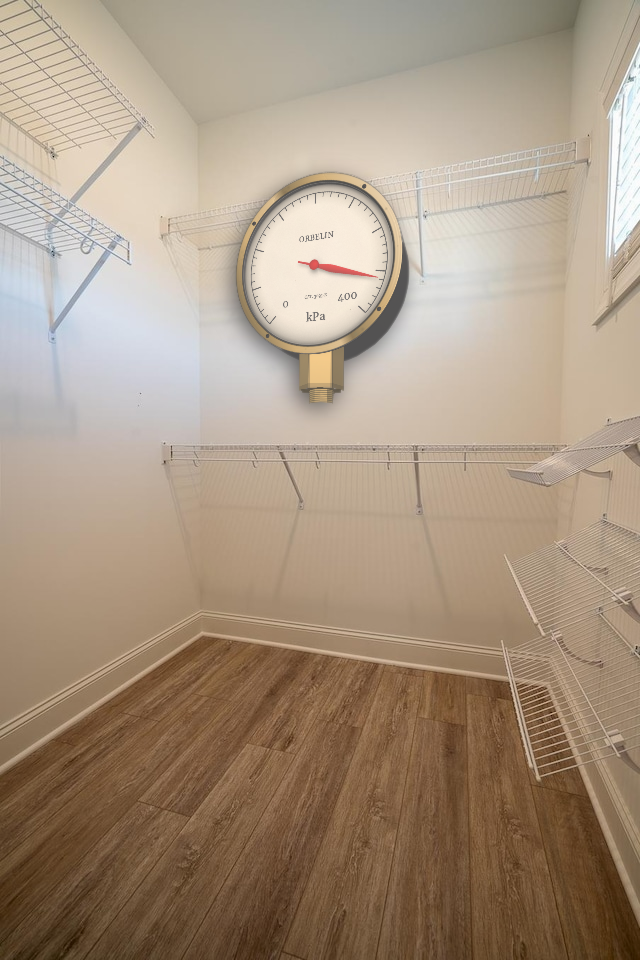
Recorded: 360 kPa
